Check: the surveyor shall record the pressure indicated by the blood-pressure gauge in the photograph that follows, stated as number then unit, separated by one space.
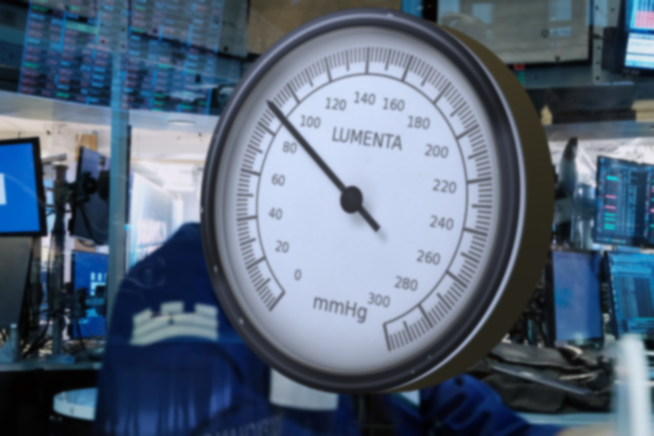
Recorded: 90 mmHg
